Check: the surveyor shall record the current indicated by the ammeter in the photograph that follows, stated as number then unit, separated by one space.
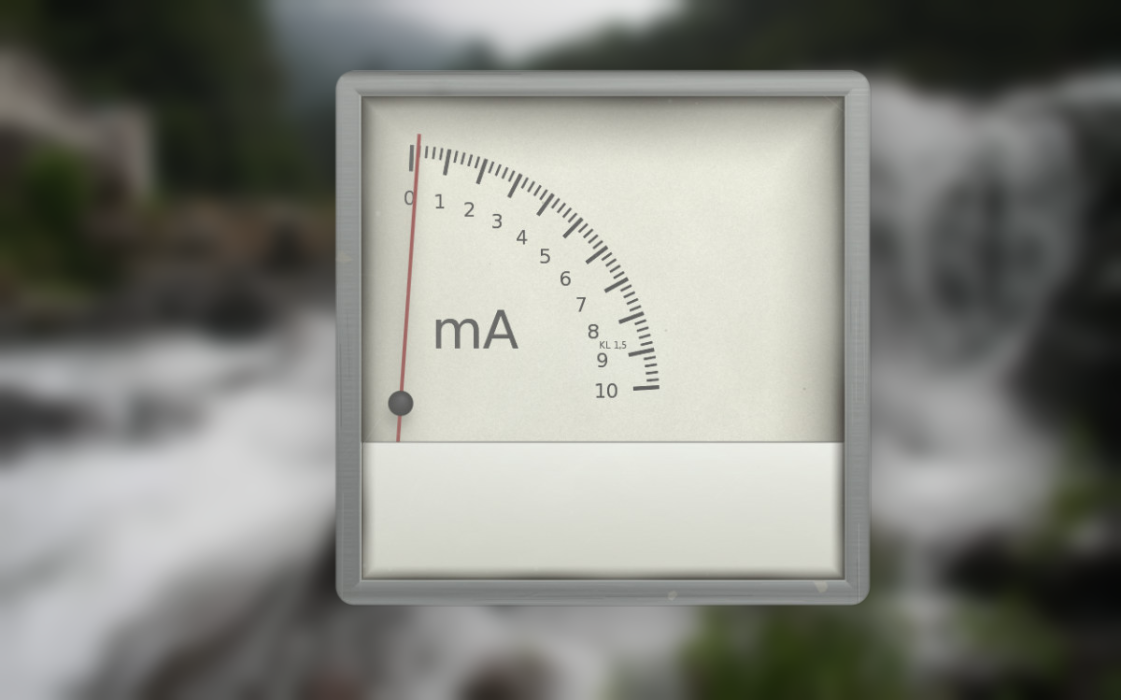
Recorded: 0.2 mA
